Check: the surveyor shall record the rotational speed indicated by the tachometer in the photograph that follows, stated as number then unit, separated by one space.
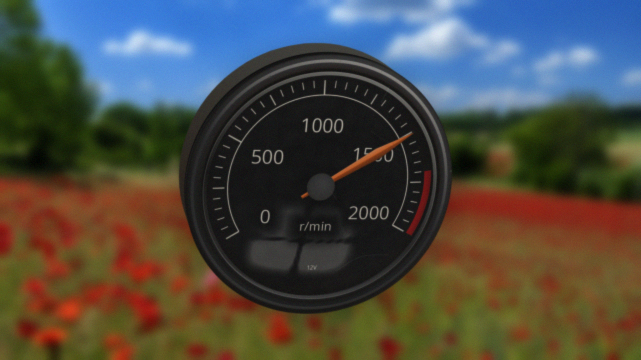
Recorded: 1500 rpm
